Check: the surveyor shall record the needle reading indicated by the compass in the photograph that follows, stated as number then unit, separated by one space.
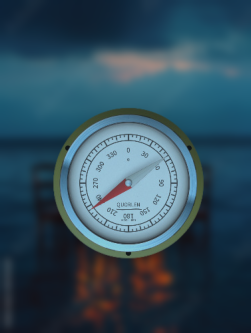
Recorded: 235 °
